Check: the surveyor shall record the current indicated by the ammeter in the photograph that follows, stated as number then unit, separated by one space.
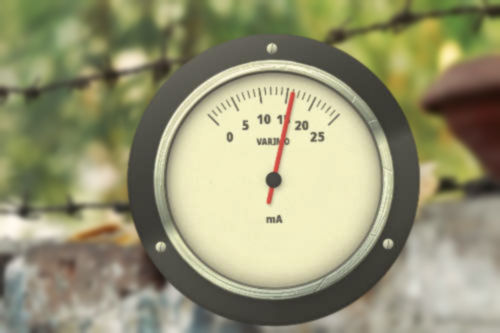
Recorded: 16 mA
